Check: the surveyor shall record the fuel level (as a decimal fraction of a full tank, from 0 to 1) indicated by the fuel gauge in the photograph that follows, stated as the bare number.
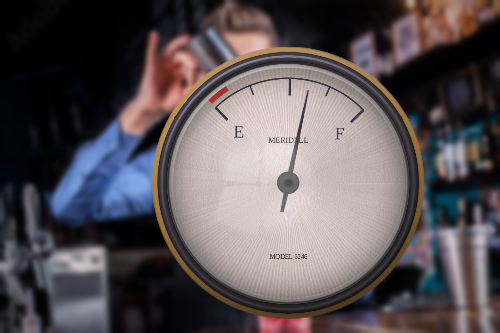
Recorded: 0.625
